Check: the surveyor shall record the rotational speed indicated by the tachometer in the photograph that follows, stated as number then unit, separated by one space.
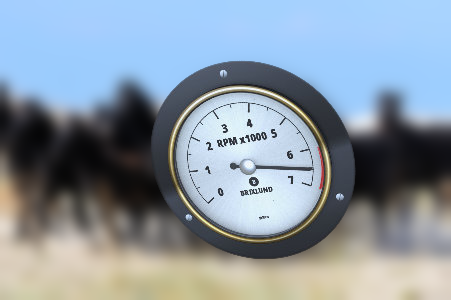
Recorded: 6500 rpm
